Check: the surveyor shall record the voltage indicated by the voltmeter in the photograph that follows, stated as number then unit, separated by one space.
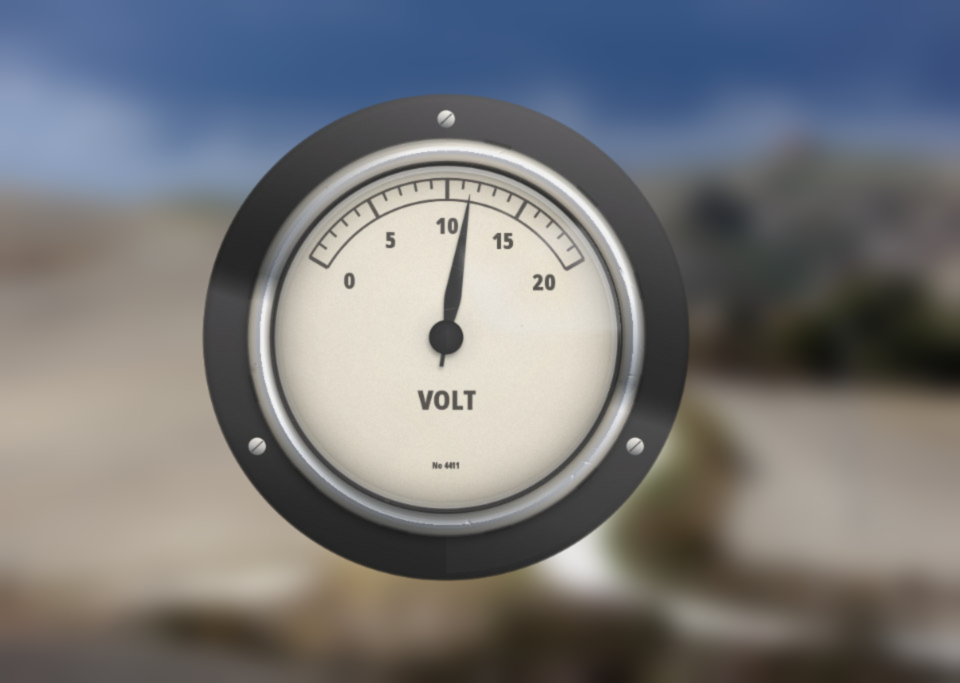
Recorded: 11.5 V
